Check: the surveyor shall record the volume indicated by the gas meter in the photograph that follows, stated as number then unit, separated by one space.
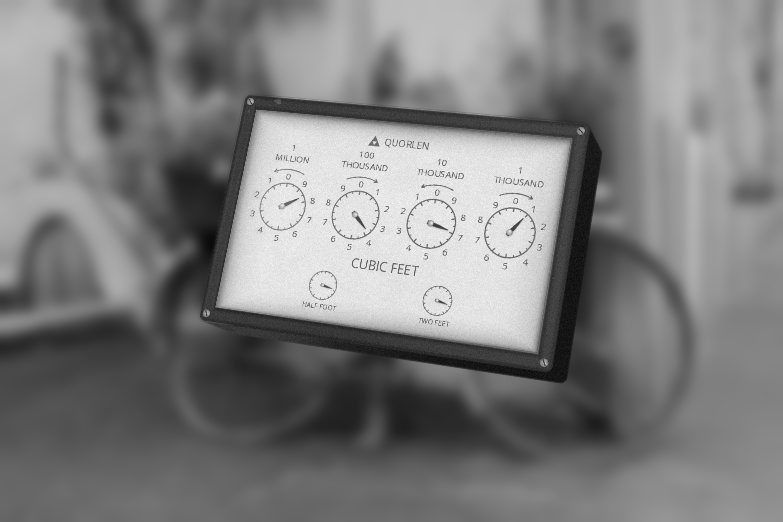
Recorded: 837100 ft³
